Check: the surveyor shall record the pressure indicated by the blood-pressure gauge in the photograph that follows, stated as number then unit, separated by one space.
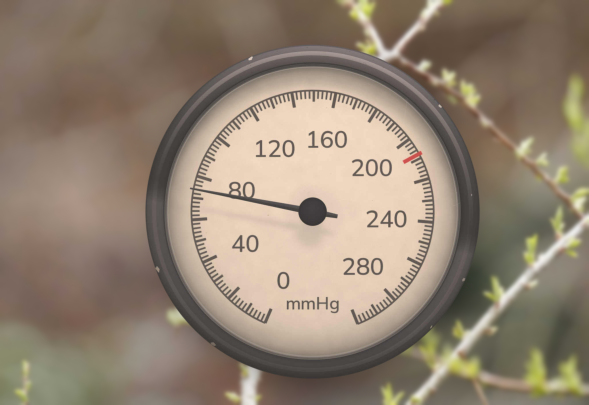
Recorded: 74 mmHg
